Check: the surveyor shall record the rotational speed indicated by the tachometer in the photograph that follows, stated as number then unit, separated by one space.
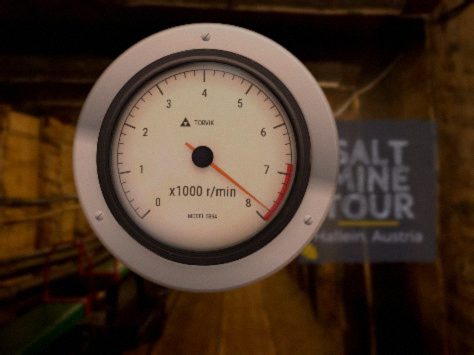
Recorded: 7800 rpm
